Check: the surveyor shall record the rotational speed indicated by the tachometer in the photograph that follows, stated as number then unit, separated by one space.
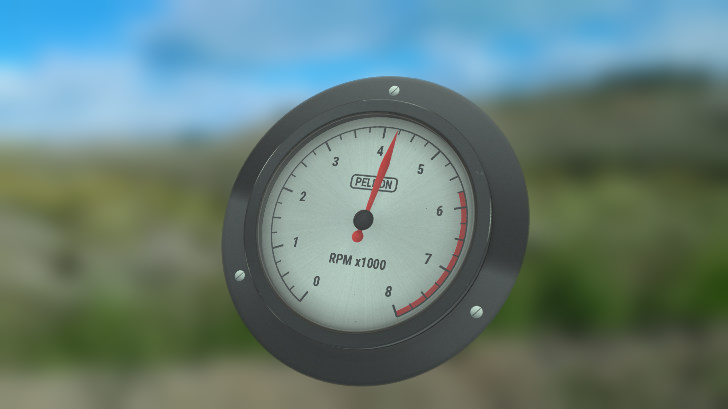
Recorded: 4250 rpm
